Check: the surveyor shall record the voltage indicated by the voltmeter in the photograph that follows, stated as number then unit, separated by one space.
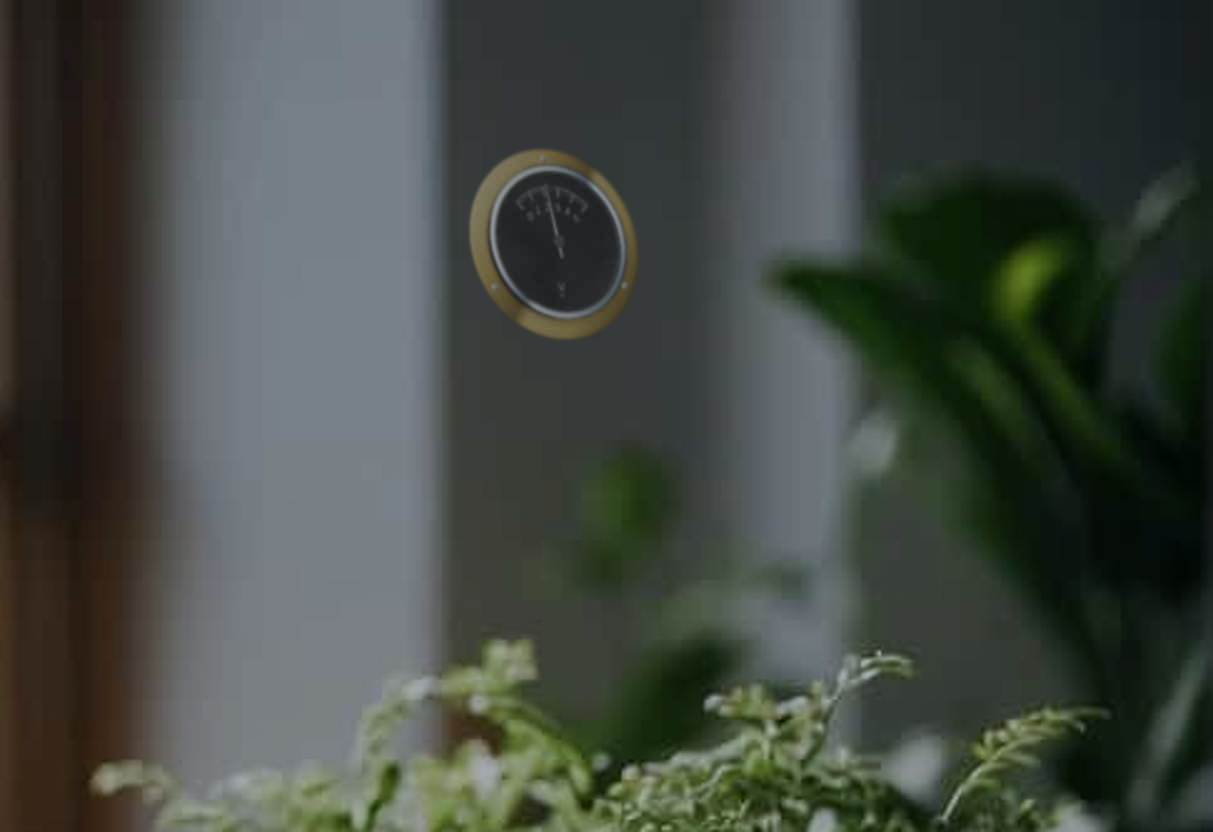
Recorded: 2 V
